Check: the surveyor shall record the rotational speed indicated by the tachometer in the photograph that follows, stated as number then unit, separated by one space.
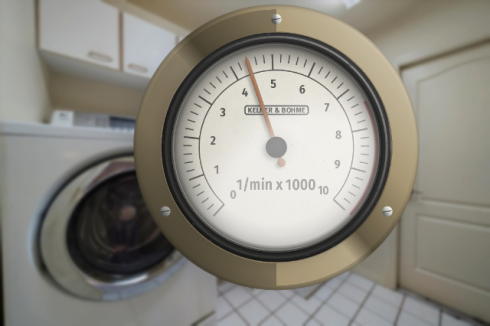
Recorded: 4400 rpm
